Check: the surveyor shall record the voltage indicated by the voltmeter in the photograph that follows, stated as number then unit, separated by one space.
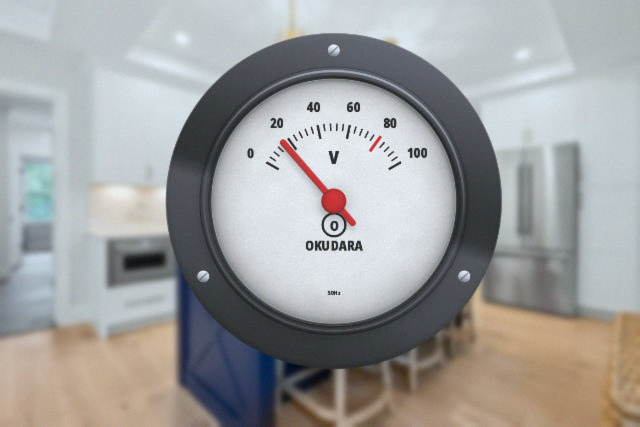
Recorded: 16 V
